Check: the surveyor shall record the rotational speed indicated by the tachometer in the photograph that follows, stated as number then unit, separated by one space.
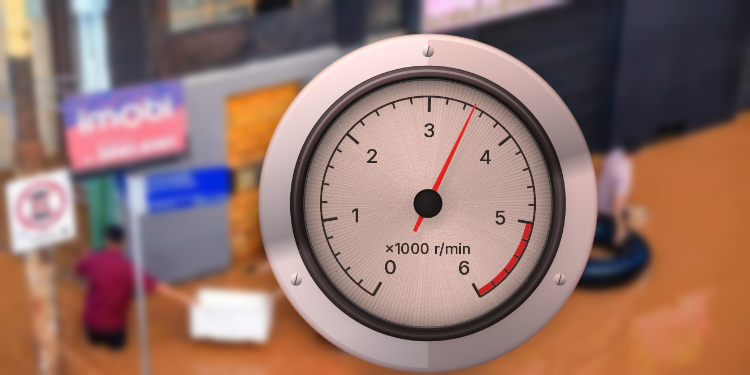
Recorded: 3500 rpm
